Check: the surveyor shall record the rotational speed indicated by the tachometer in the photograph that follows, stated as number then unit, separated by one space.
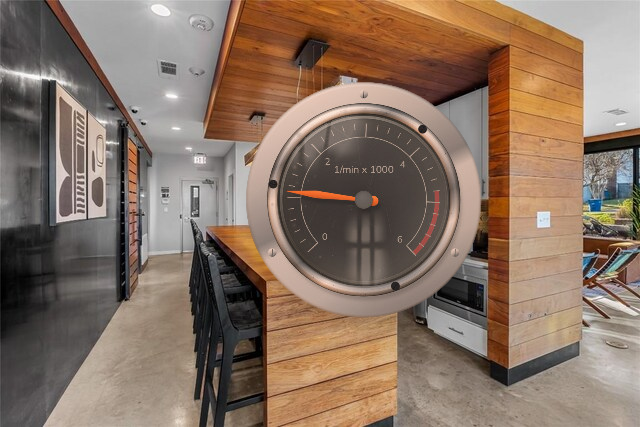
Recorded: 1100 rpm
